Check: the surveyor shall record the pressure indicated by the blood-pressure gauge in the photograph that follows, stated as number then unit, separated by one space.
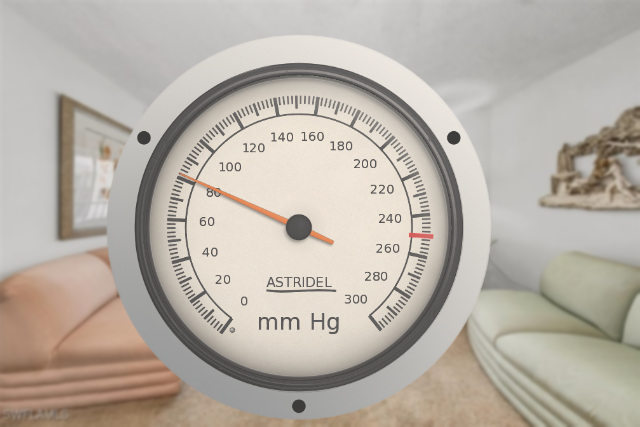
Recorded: 82 mmHg
